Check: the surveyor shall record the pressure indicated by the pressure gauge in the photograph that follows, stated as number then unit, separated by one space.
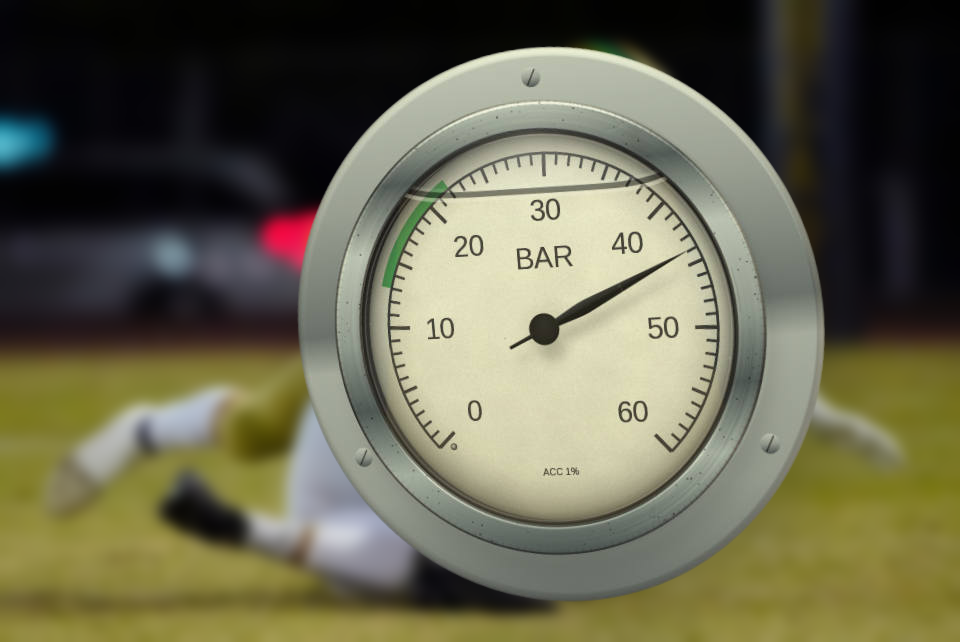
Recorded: 44 bar
